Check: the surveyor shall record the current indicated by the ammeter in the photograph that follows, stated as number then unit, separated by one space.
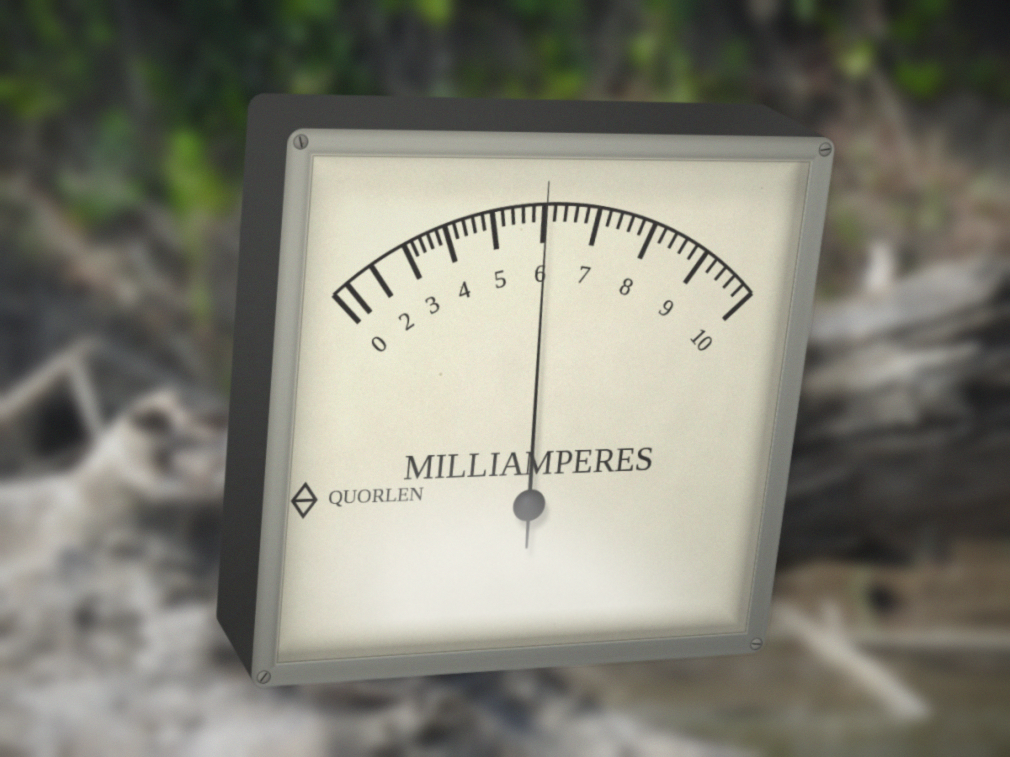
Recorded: 6 mA
